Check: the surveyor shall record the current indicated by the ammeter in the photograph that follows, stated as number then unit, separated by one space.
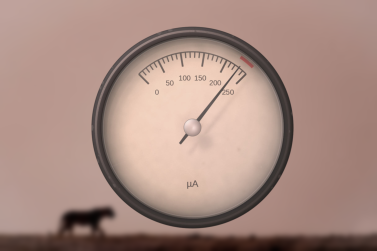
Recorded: 230 µA
